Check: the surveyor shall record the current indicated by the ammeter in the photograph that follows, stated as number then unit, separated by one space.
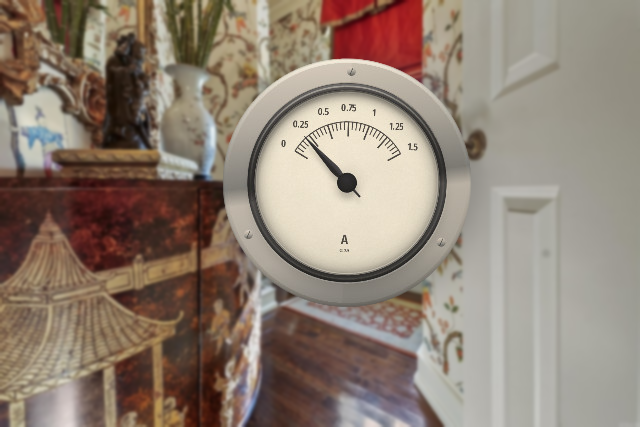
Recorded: 0.2 A
